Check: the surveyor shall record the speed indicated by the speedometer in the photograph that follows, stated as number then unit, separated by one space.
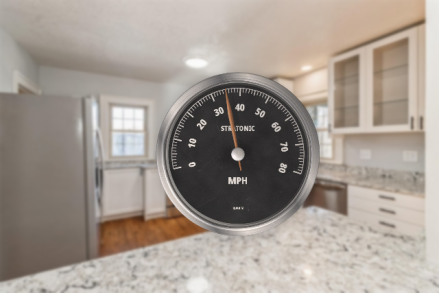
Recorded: 35 mph
